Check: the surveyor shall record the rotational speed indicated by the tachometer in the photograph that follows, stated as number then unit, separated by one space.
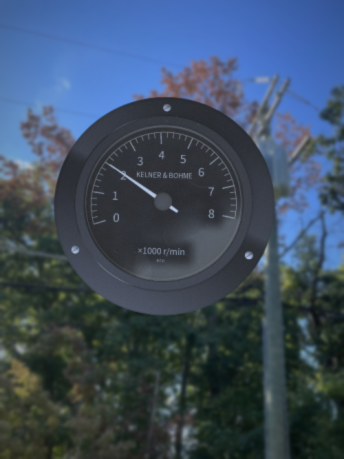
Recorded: 2000 rpm
